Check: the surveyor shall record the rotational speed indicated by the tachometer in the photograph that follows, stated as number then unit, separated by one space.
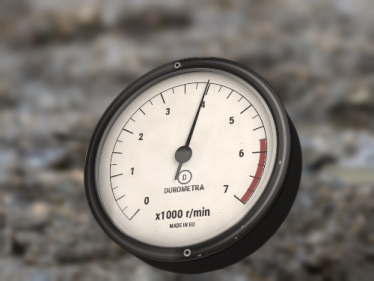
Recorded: 4000 rpm
